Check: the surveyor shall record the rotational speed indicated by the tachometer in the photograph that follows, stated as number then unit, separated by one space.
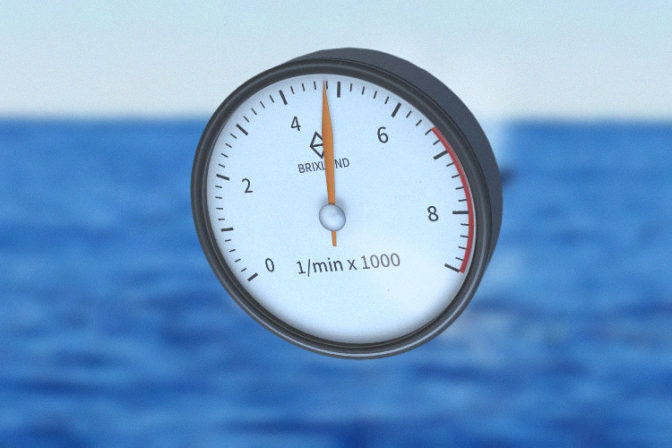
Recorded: 4800 rpm
